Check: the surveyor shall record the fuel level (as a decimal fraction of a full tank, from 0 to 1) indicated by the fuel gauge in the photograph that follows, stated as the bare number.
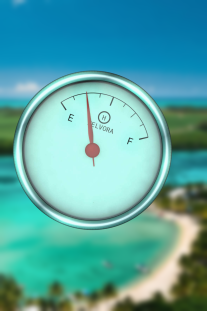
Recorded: 0.25
